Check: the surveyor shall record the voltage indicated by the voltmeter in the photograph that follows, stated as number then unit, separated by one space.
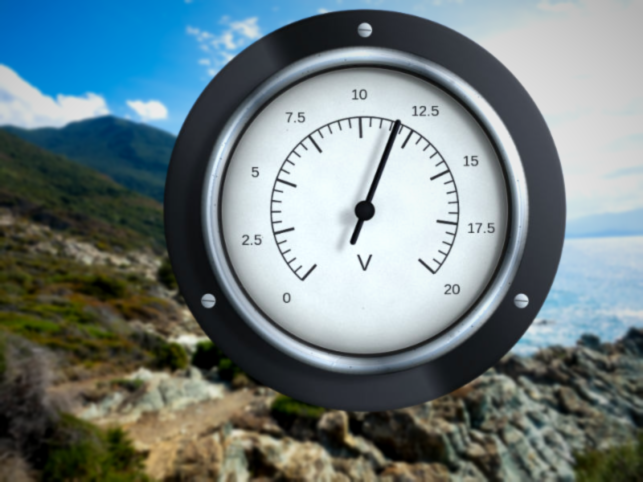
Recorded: 11.75 V
